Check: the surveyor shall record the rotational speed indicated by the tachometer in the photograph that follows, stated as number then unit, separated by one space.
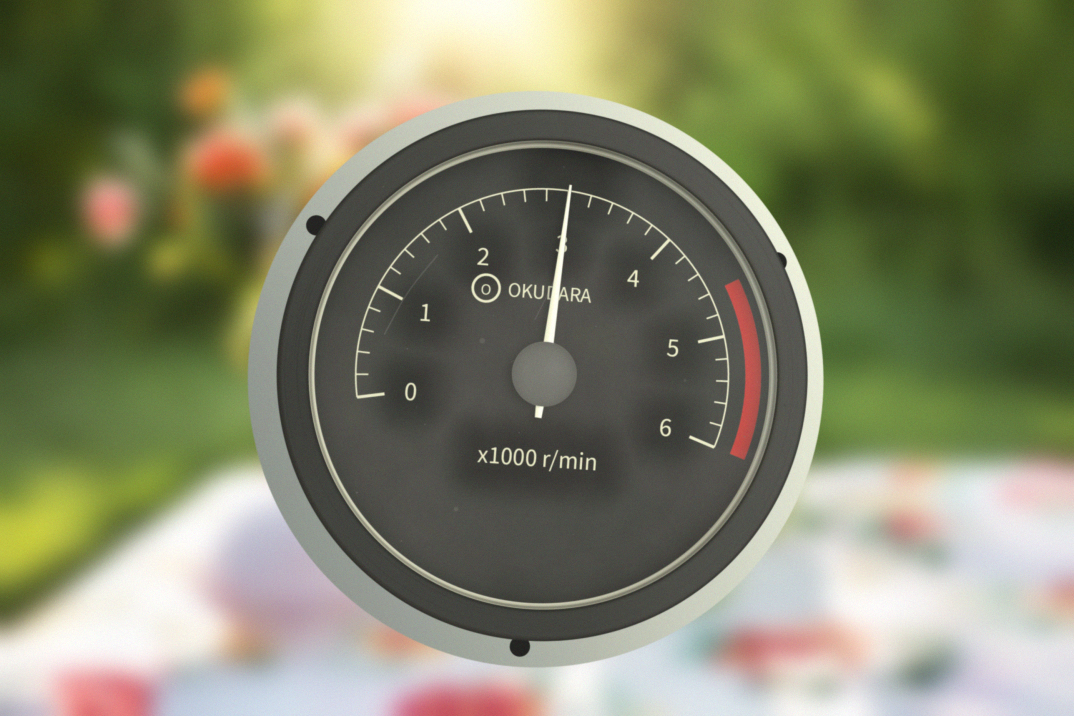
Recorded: 3000 rpm
